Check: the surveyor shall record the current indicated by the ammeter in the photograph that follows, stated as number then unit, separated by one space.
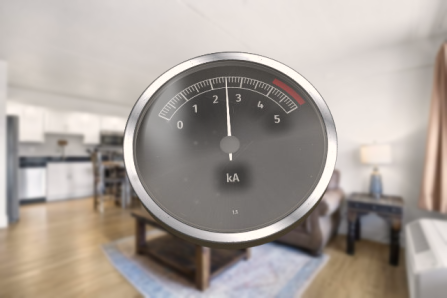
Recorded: 2.5 kA
